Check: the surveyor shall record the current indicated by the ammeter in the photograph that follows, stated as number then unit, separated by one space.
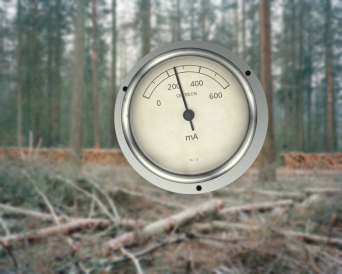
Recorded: 250 mA
